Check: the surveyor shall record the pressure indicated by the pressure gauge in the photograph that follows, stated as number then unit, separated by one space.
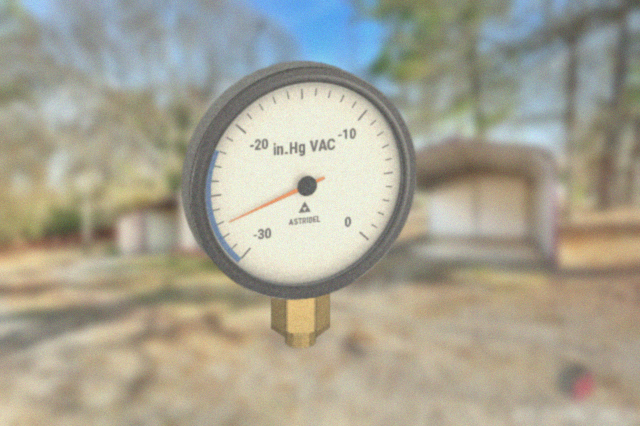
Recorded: -27 inHg
